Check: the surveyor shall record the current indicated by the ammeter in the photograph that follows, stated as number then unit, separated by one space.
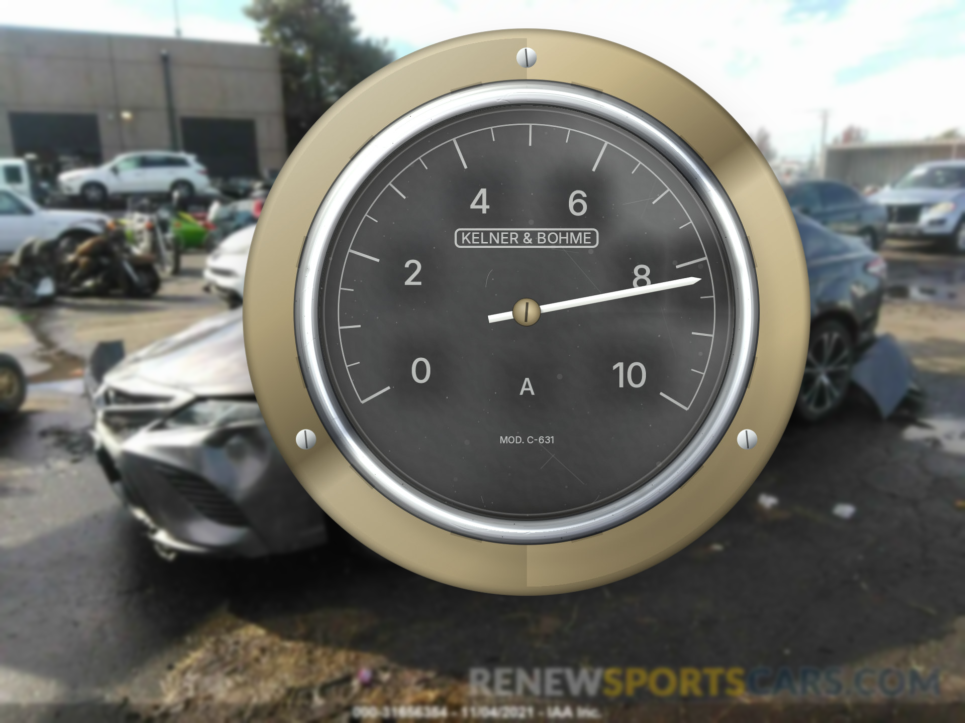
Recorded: 8.25 A
